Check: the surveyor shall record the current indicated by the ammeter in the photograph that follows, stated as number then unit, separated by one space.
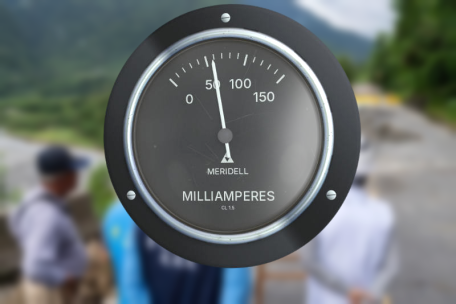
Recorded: 60 mA
